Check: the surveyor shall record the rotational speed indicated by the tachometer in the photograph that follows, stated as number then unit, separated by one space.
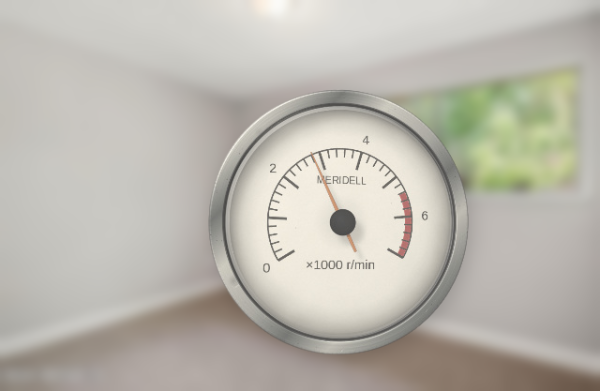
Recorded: 2800 rpm
